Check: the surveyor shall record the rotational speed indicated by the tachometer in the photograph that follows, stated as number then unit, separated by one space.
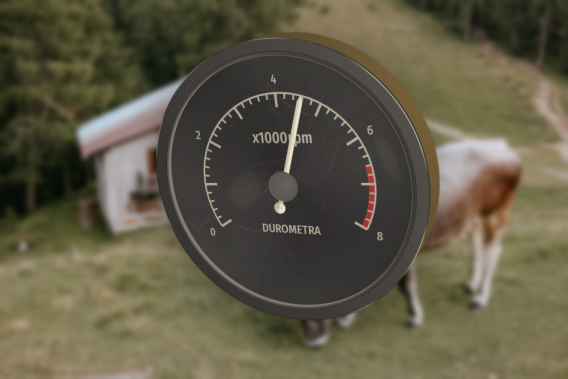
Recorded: 4600 rpm
